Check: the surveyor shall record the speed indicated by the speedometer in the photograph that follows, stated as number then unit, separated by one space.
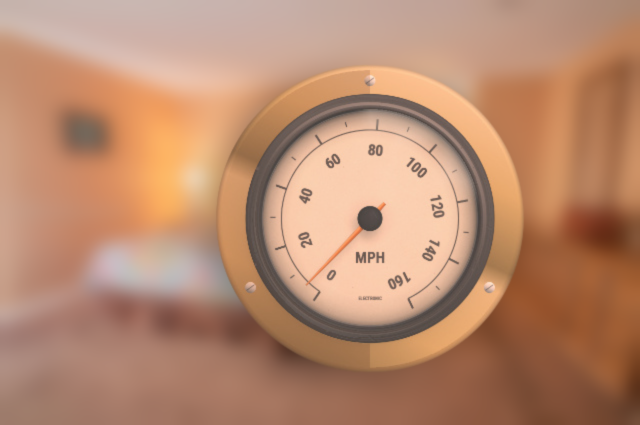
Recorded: 5 mph
